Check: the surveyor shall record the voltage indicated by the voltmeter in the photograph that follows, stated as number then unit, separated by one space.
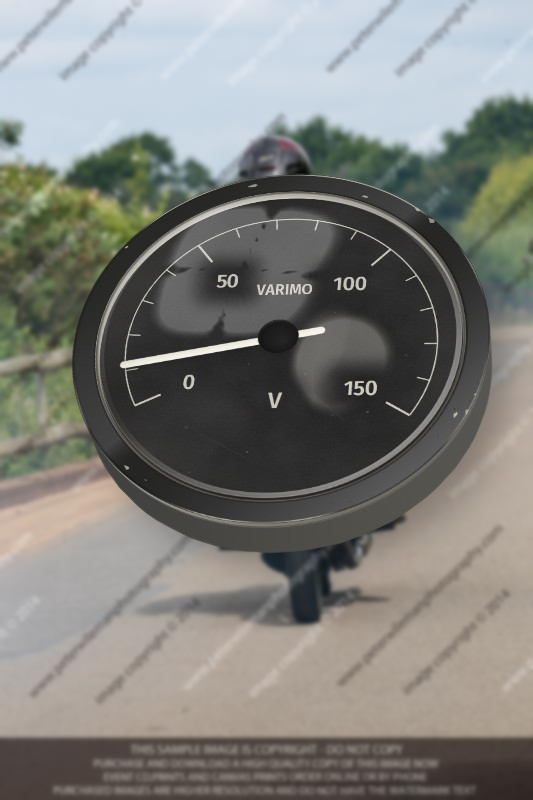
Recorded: 10 V
